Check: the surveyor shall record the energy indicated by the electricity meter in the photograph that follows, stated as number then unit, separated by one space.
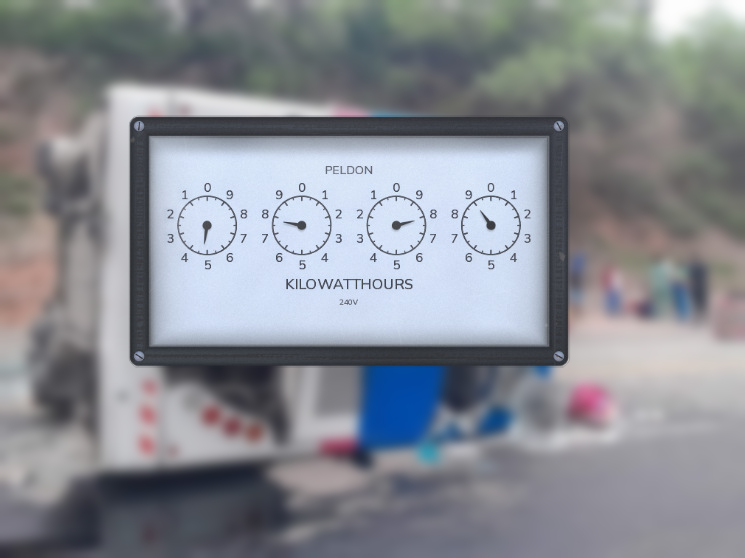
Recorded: 4779 kWh
